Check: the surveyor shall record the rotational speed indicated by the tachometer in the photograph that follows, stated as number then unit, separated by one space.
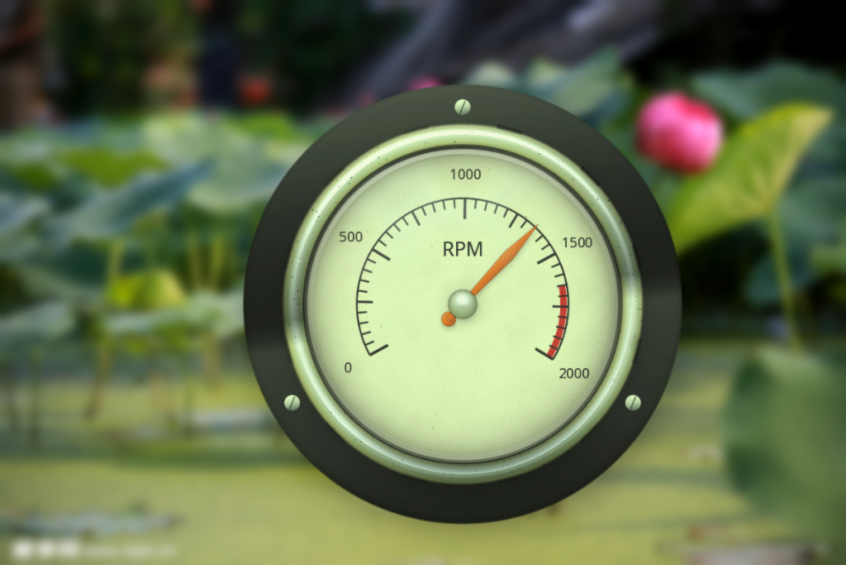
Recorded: 1350 rpm
